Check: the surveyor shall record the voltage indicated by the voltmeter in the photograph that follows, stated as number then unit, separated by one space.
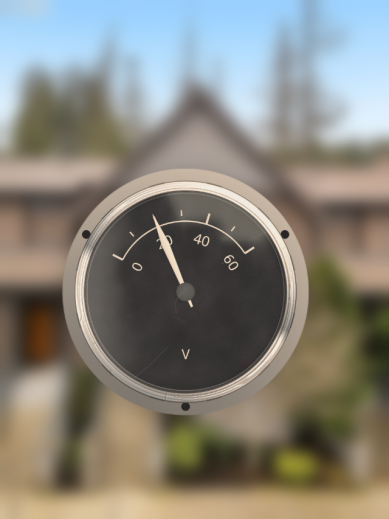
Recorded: 20 V
